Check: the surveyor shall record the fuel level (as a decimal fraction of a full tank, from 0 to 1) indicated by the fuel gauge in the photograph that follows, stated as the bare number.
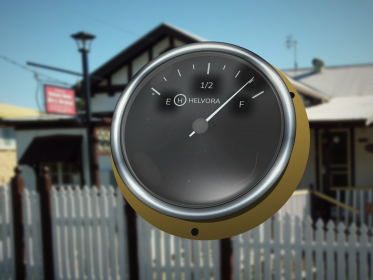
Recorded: 0.875
